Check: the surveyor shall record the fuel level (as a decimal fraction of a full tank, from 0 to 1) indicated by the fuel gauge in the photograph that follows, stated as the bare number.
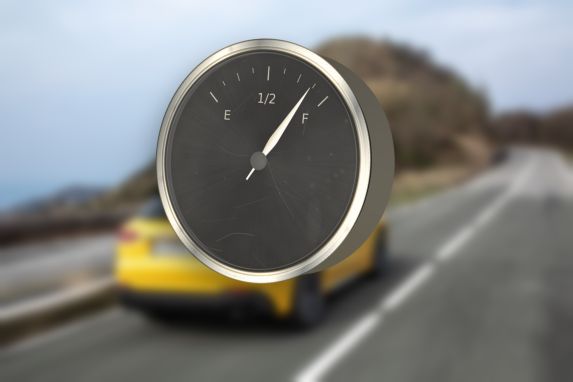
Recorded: 0.875
